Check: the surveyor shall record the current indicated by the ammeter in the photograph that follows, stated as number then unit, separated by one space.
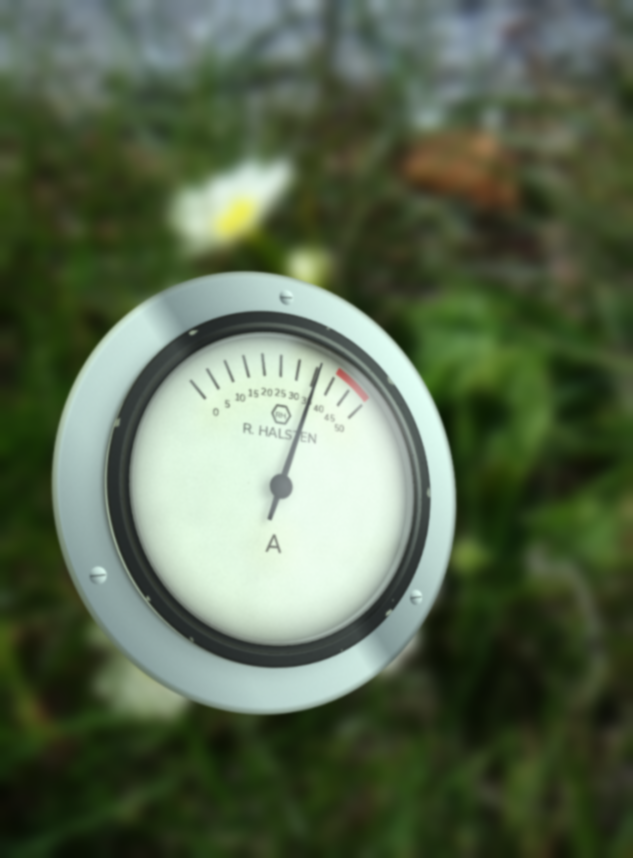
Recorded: 35 A
